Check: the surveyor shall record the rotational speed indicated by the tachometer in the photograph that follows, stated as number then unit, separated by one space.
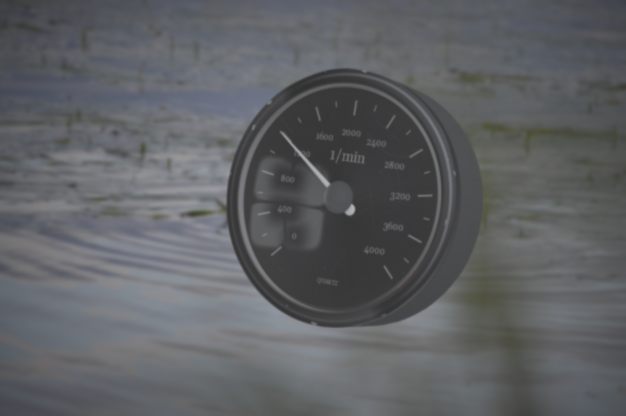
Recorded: 1200 rpm
